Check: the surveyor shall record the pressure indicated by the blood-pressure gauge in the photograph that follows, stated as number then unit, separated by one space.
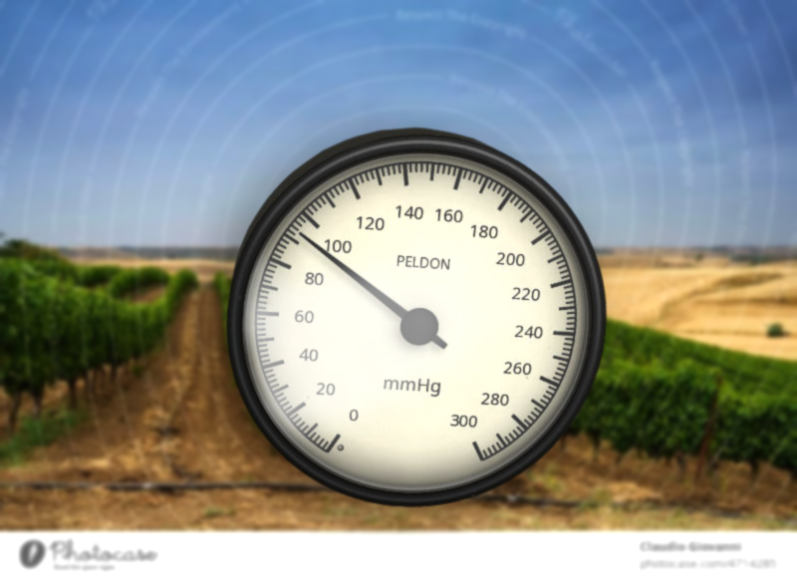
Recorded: 94 mmHg
